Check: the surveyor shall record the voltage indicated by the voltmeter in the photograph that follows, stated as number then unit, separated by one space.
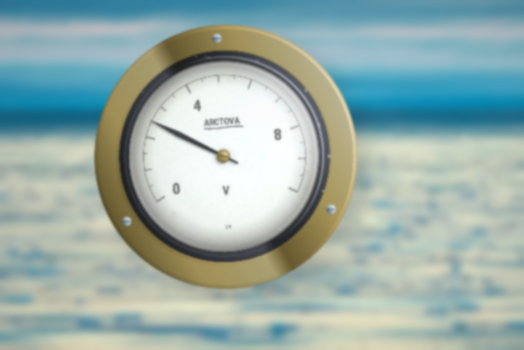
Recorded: 2.5 V
